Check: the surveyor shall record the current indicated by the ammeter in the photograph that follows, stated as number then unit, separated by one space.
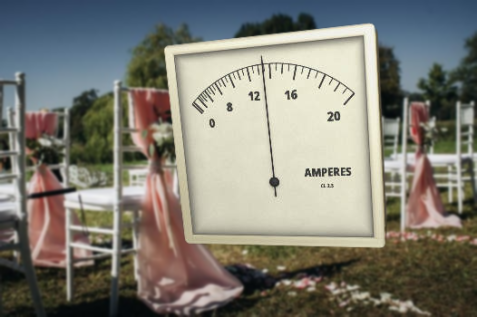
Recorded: 13.5 A
